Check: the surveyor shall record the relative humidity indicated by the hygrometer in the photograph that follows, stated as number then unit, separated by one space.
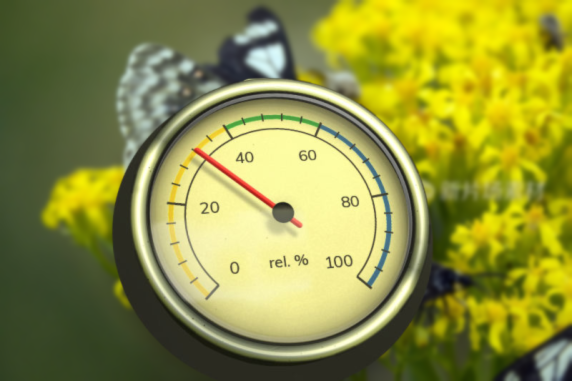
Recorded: 32 %
